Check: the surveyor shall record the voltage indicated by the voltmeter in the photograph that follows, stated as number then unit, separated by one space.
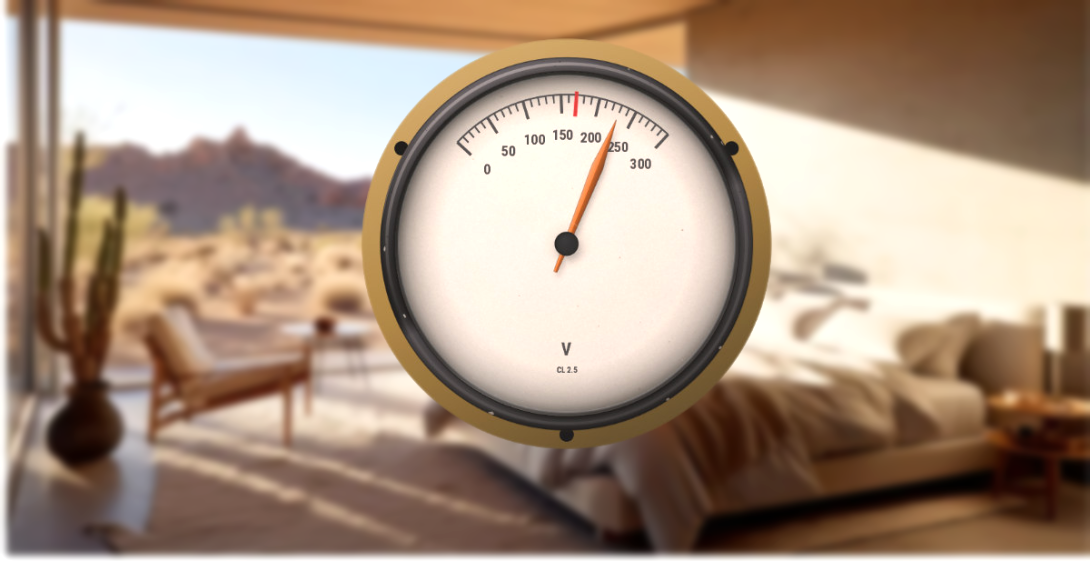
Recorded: 230 V
